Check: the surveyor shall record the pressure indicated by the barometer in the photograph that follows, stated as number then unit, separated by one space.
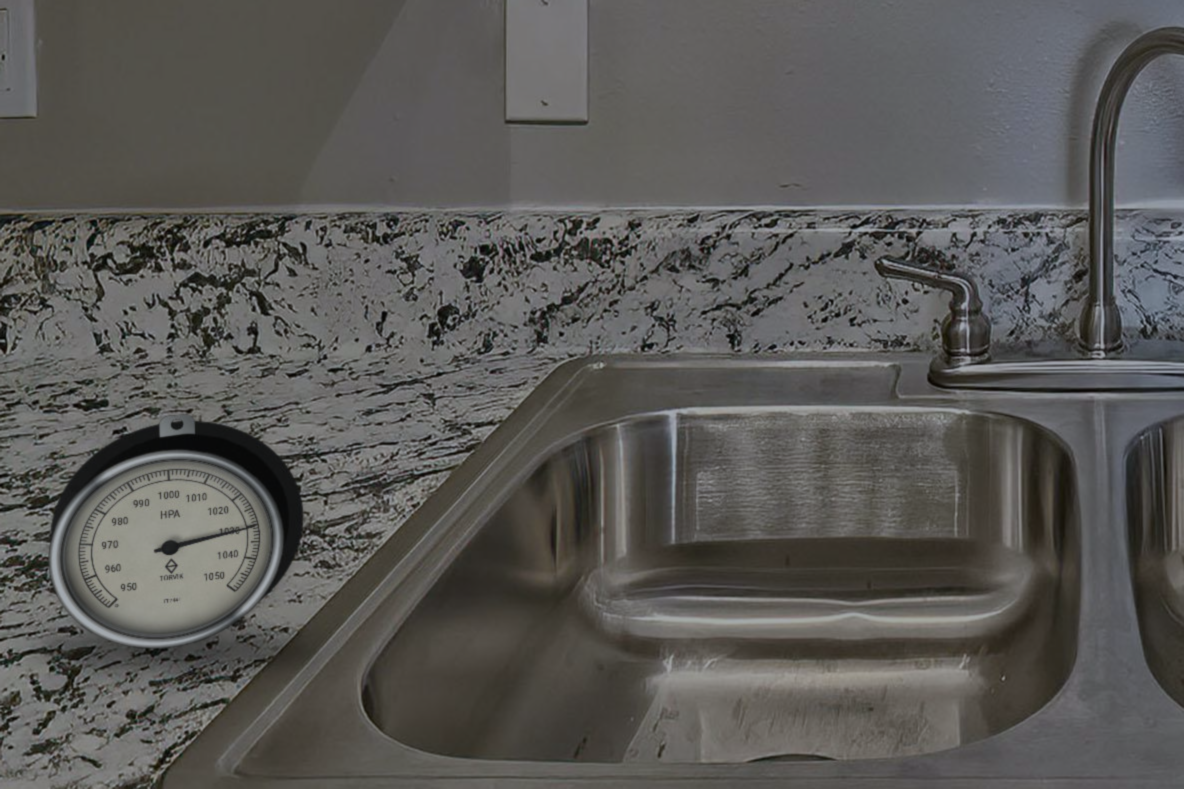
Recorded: 1030 hPa
